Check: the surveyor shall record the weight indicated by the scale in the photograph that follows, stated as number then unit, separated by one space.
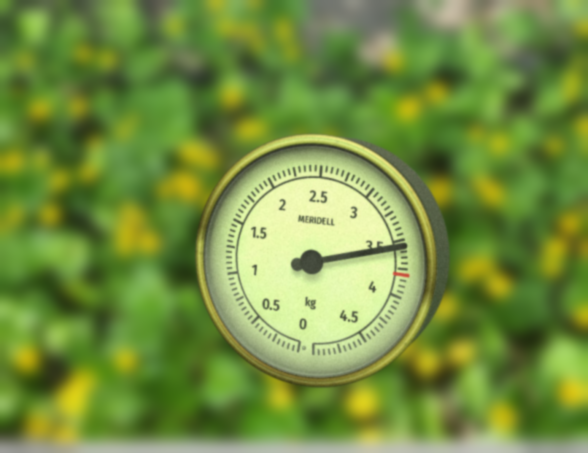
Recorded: 3.55 kg
